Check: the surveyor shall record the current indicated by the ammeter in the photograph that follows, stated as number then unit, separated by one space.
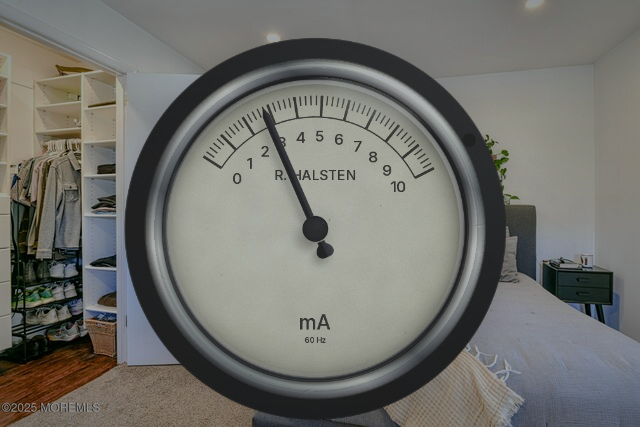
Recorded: 2.8 mA
